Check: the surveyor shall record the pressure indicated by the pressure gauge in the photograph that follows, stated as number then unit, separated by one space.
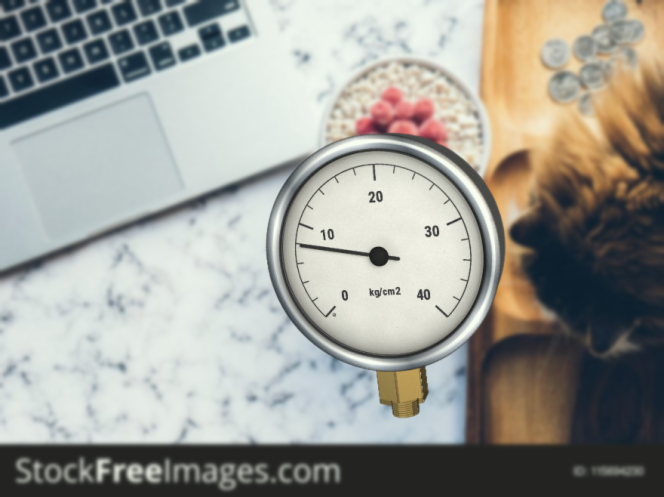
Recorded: 8 kg/cm²
